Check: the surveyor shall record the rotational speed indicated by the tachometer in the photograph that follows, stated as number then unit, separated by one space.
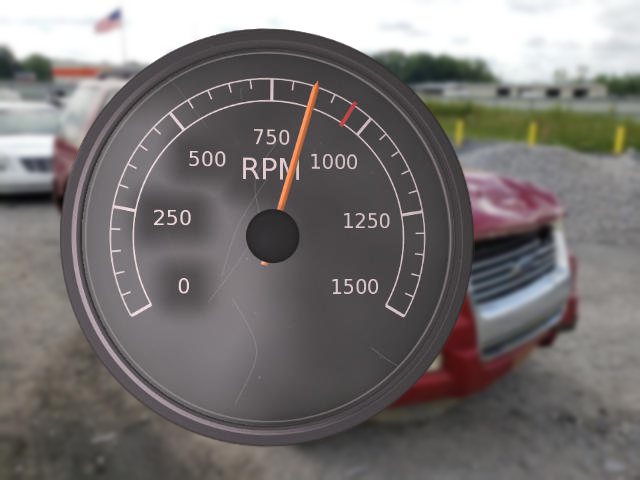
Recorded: 850 rpm
